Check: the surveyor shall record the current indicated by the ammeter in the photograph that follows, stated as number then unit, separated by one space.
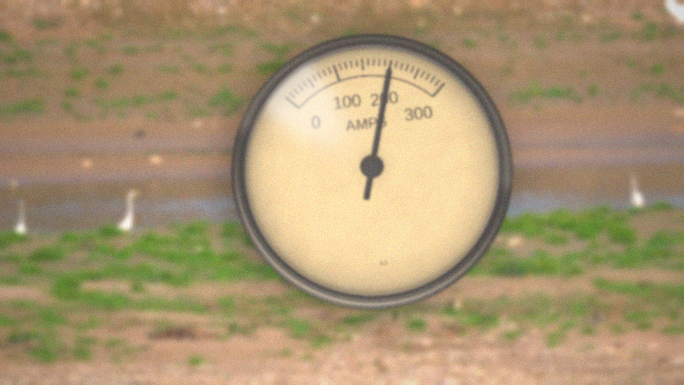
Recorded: 200 A
